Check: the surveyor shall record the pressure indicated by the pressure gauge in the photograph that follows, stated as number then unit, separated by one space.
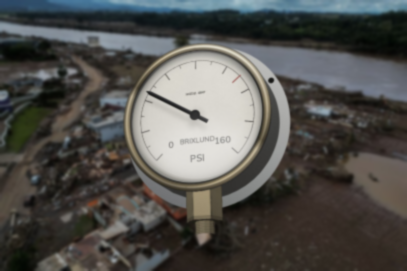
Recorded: 45 psi
